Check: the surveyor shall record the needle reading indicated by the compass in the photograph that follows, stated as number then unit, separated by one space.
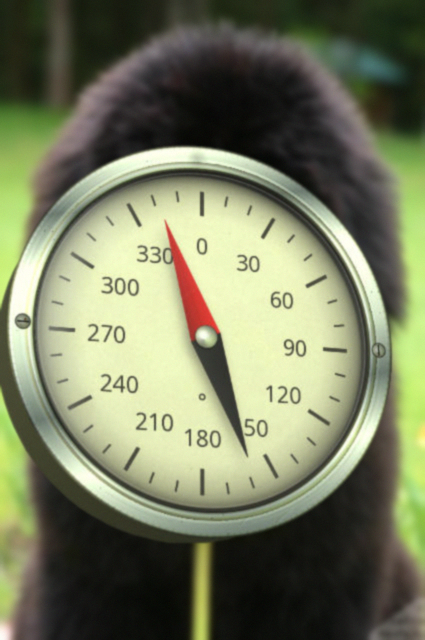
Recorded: 340 °
